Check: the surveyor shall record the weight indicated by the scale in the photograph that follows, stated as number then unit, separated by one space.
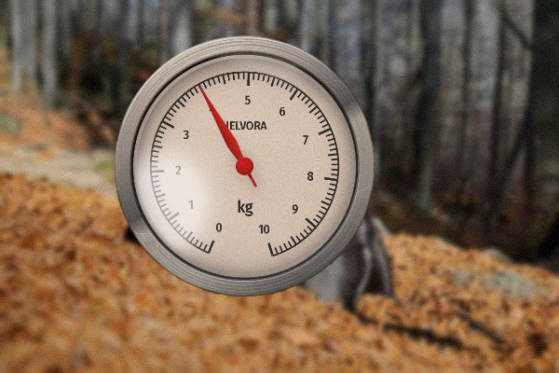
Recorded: 4 kg
